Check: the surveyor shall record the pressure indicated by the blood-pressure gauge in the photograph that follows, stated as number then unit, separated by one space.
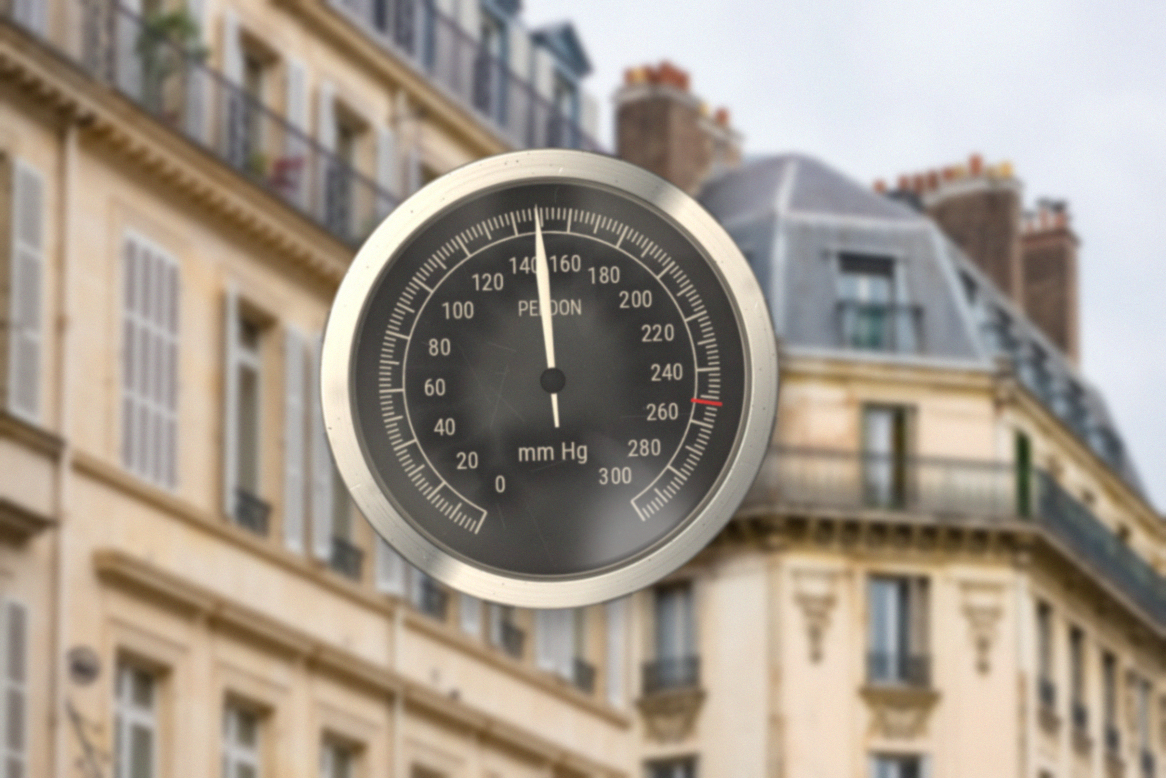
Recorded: 148 mmHg
